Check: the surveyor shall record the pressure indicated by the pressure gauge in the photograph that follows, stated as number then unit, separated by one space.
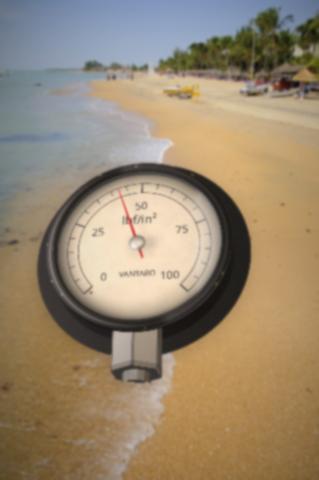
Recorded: 42.5 psi
